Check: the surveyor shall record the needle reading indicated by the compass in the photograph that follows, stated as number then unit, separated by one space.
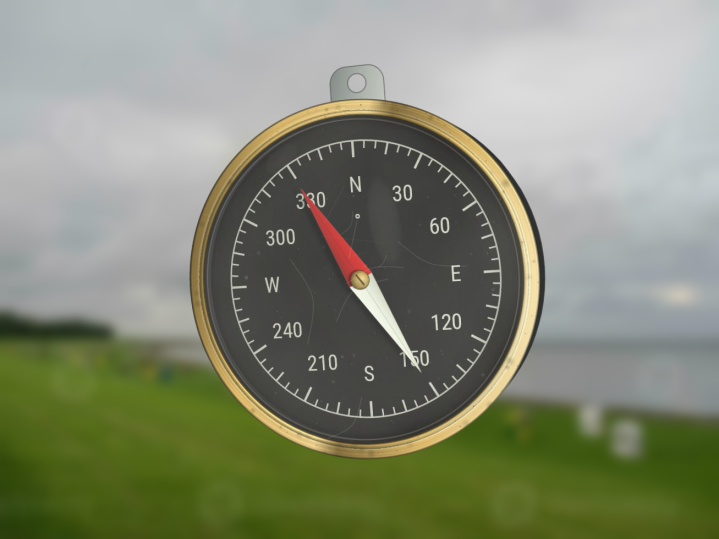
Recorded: 330 °
